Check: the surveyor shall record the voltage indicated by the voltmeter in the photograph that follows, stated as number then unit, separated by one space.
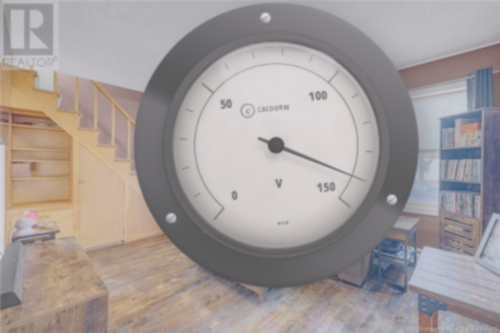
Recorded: 140 V
